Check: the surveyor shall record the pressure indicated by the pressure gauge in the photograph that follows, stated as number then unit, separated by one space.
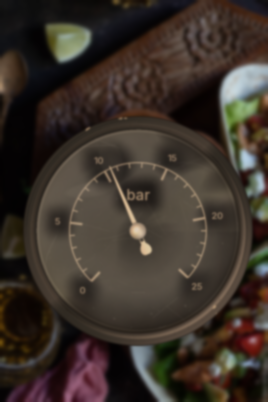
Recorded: 10.5 bar
